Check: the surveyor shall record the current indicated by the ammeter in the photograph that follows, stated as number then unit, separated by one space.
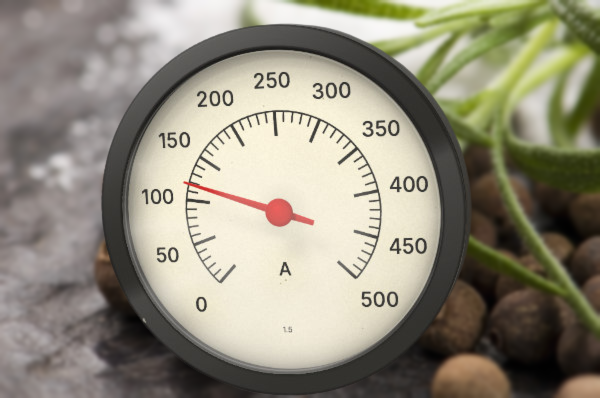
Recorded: 120 A
